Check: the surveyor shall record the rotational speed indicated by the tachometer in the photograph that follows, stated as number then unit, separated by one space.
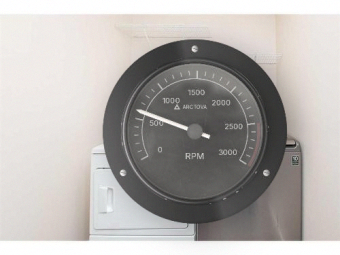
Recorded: 600 rpm
